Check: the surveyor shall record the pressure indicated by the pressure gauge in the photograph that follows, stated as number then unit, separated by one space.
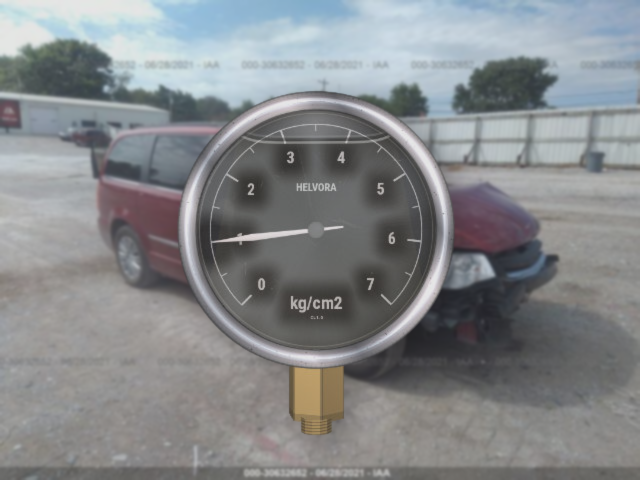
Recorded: 1 kg/cm²
